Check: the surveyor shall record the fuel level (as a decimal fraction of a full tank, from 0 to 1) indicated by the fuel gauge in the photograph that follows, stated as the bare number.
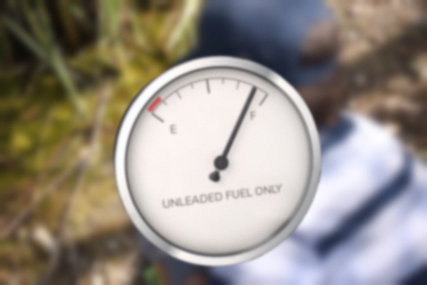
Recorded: 0.875
